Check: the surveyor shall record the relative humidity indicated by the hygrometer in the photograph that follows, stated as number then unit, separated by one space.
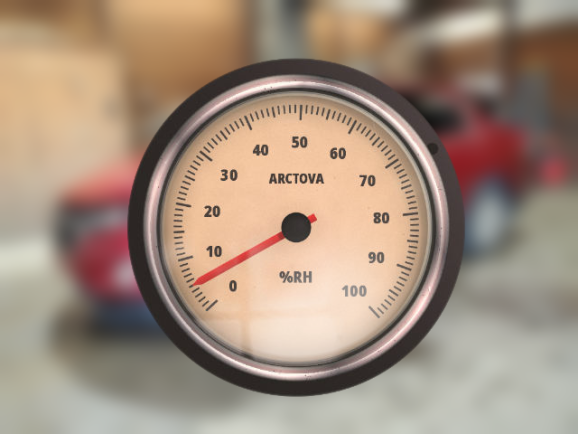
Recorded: 5 %
